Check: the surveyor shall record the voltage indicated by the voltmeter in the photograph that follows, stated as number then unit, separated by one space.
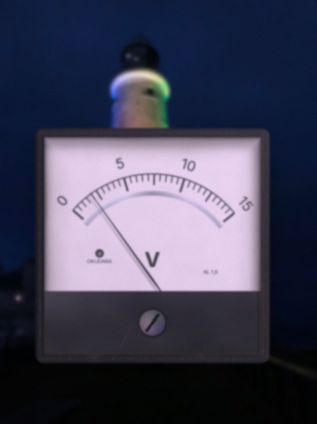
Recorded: 2 V
